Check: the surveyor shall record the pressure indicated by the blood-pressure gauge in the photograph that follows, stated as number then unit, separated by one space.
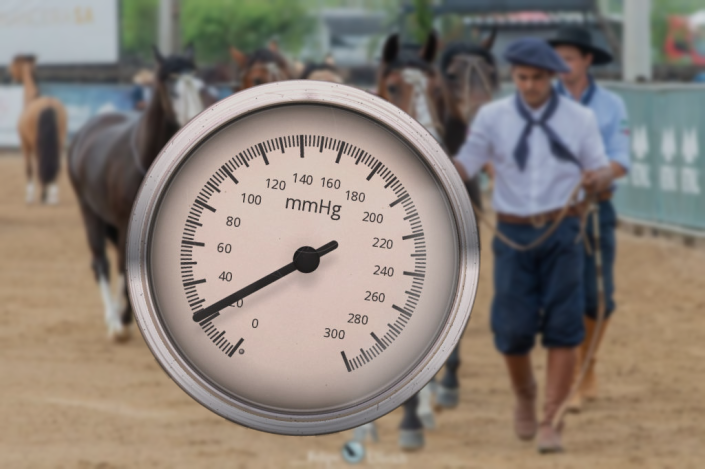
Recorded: 24 mmHg
